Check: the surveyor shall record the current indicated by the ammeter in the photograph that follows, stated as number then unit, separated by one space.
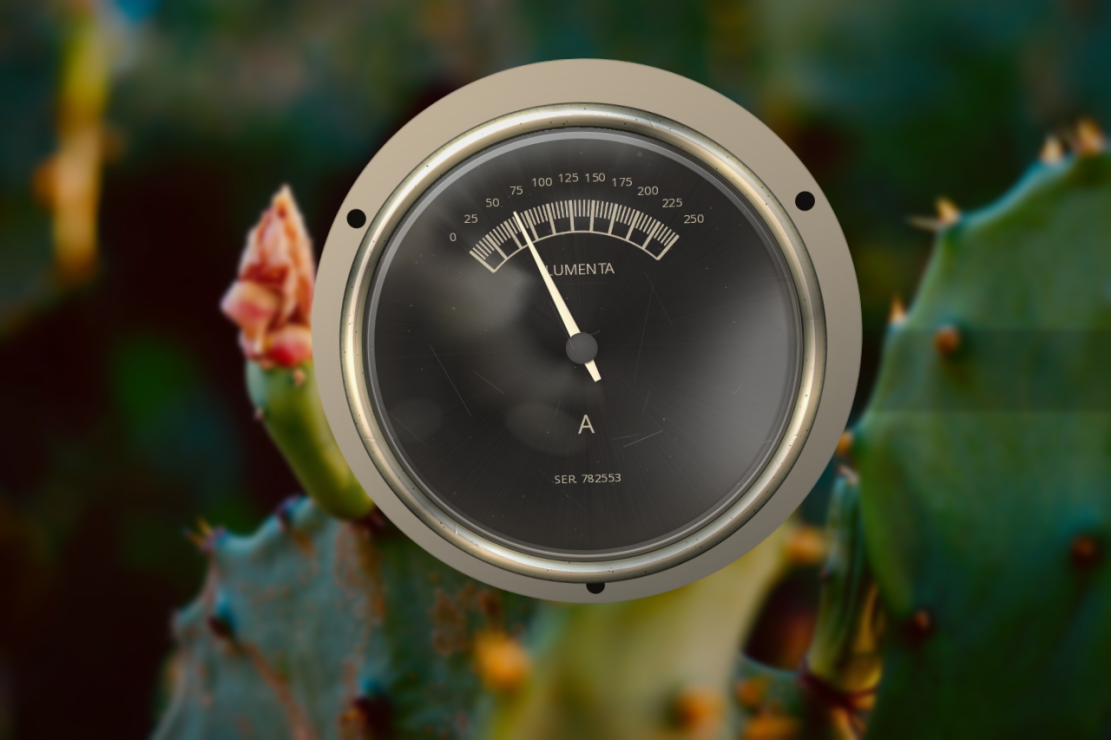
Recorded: 65 A
